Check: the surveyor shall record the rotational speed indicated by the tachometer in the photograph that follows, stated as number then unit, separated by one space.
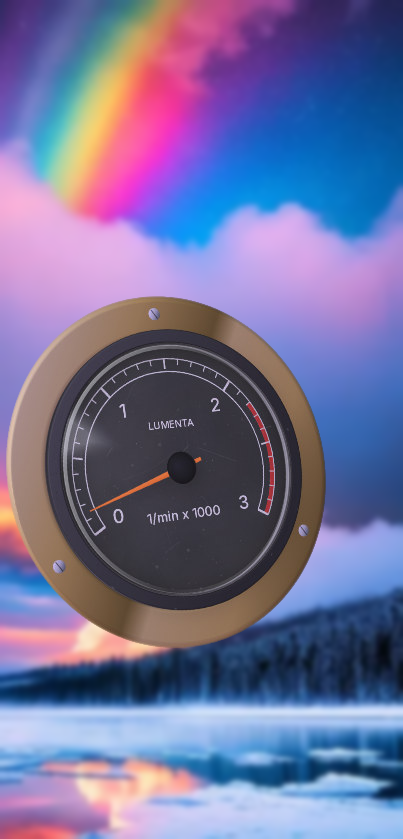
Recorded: 150 rpm
